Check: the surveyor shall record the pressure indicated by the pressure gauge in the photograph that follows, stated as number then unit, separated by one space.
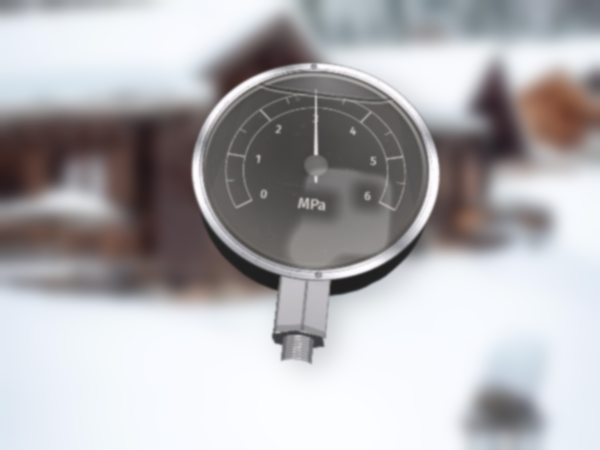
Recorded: 3 MPa
